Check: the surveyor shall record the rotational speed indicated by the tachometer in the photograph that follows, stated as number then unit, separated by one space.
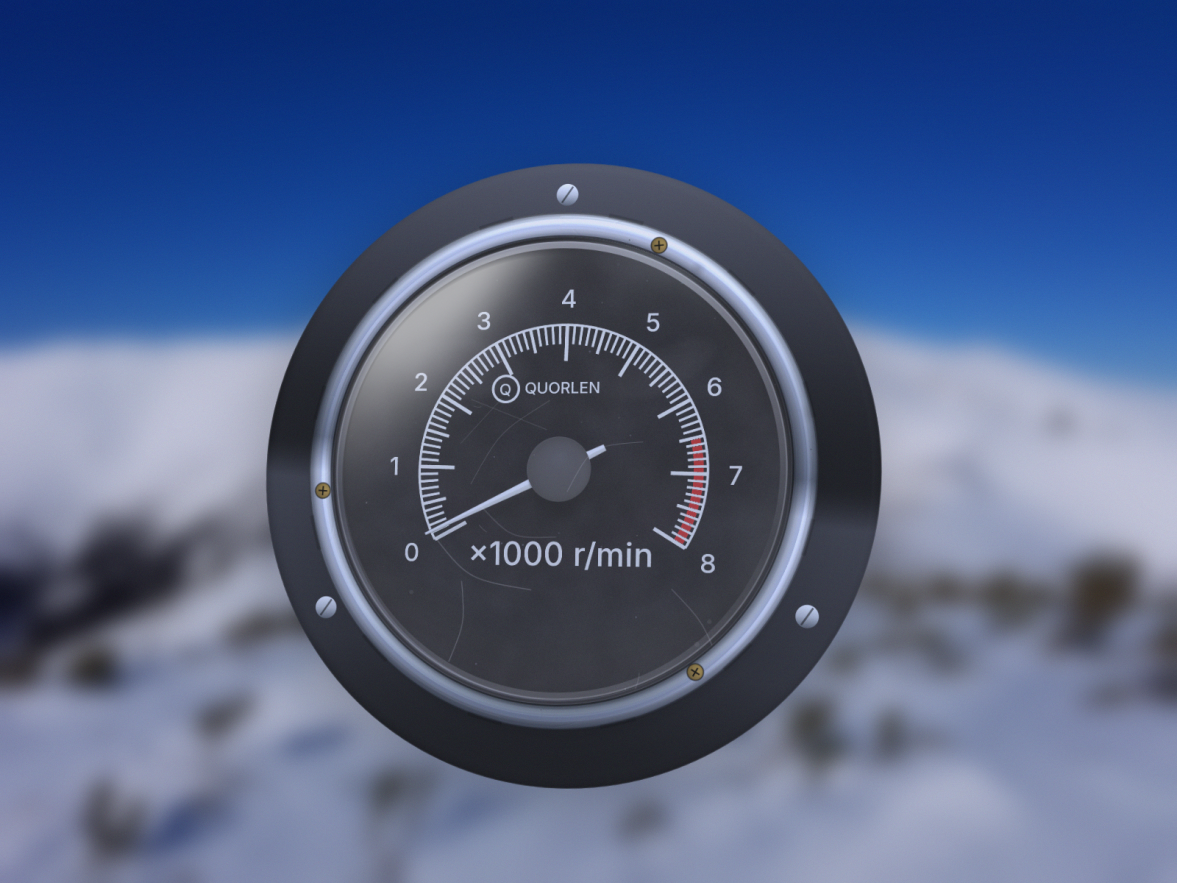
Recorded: 100 rpm
